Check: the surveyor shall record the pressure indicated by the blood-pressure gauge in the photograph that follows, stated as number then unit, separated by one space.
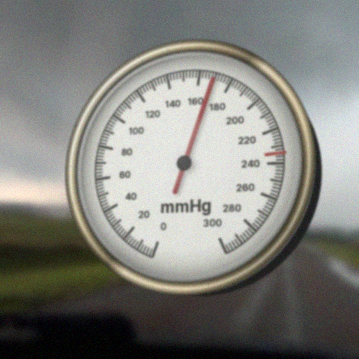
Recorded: 170 mmHg
